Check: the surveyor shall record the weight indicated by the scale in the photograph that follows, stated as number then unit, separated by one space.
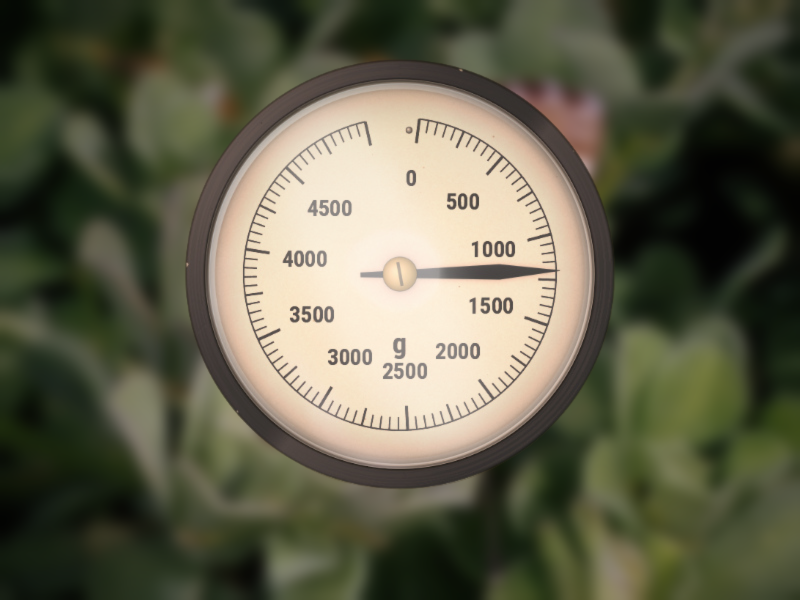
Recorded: 1200 g
